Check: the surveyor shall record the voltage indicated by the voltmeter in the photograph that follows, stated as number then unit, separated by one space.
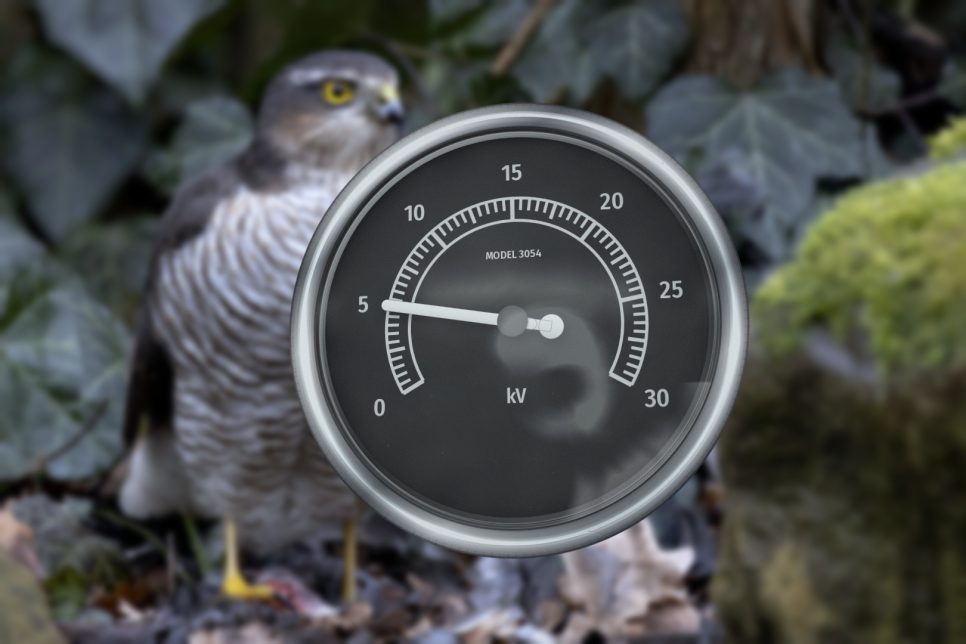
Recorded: 5 kV
